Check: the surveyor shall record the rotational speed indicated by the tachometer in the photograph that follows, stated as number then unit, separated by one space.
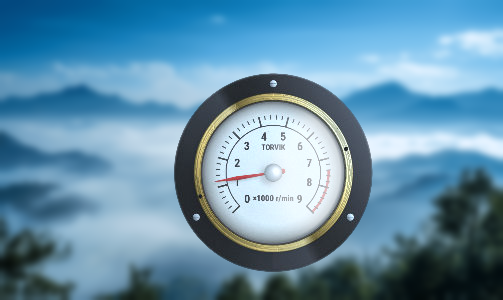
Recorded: 1200 rpm
